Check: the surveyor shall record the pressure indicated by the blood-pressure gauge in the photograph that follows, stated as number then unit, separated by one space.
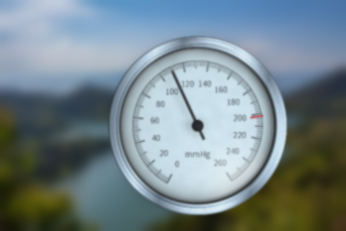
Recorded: 110 mmHg
